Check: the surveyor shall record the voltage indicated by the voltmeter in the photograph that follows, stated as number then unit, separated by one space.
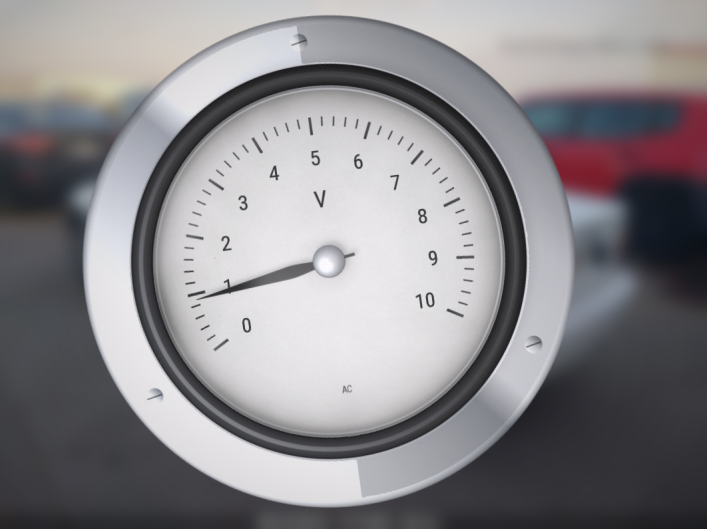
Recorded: 0.9 V
